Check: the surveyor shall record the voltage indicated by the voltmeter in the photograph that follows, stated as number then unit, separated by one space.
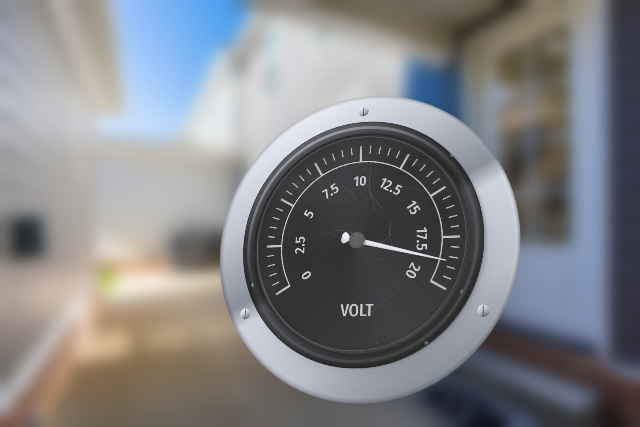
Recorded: 18.75 V
